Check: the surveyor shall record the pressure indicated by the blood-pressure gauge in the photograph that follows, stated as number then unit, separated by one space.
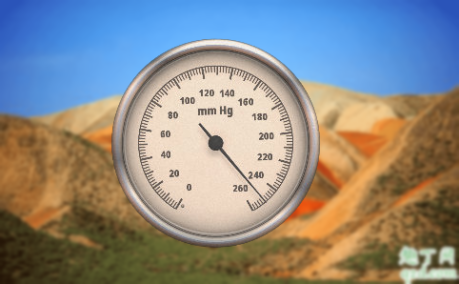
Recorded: 250 mmHg
